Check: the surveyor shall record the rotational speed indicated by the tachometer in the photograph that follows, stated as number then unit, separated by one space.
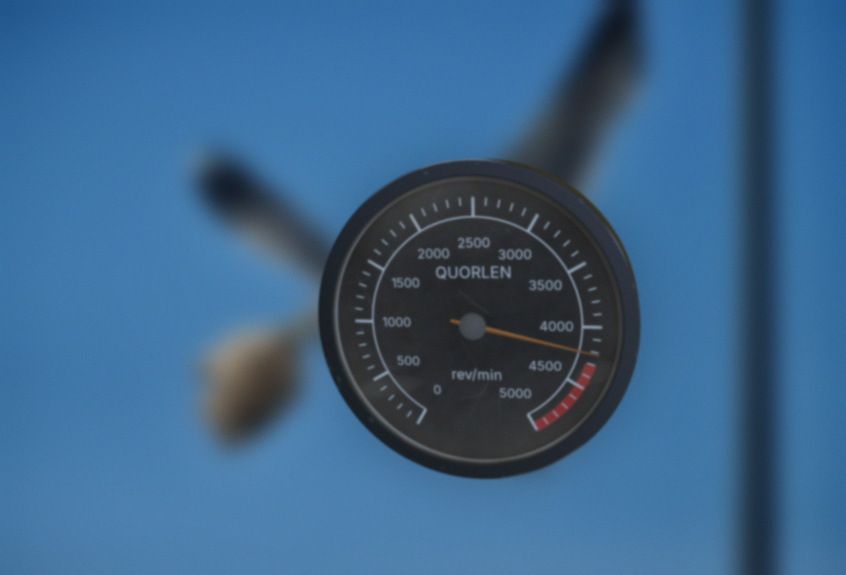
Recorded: 4200 rpm
